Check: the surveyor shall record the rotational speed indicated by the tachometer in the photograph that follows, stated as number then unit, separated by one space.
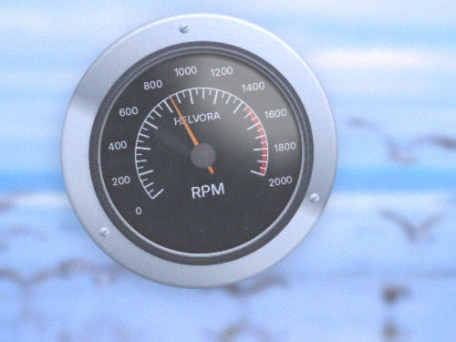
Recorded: 850 rpm
